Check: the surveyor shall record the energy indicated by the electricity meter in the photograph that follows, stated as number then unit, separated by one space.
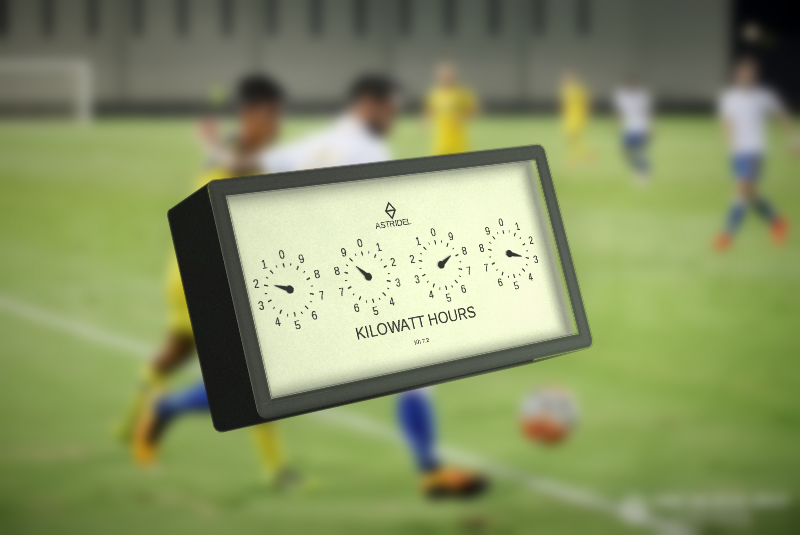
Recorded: 1883 kWh
